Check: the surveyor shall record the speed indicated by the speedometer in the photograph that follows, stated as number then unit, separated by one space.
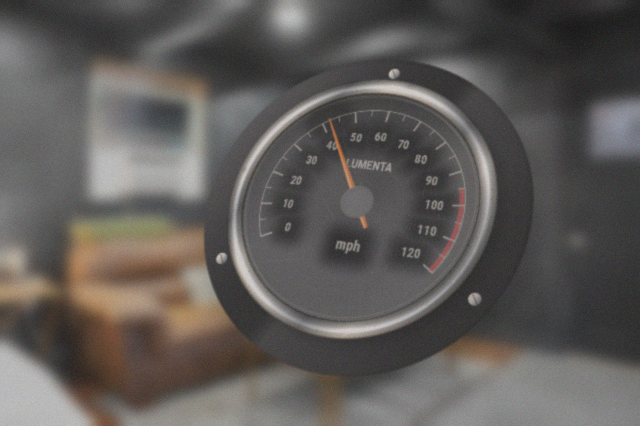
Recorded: 42.5 mph
